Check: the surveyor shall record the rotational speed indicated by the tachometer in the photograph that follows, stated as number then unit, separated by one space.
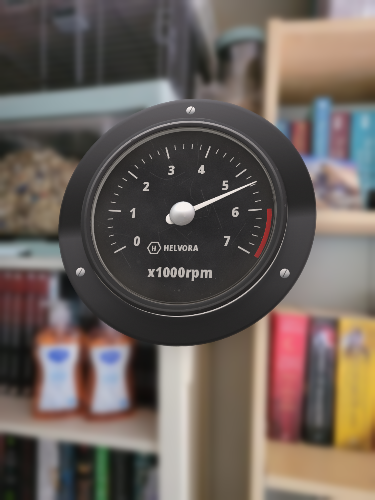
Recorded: 5400 rpm
